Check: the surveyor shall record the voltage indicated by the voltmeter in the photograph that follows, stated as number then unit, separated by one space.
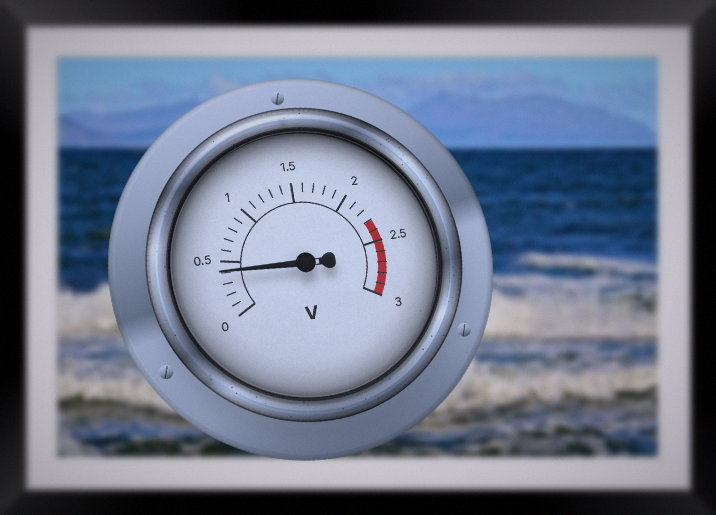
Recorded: 0.4 V
